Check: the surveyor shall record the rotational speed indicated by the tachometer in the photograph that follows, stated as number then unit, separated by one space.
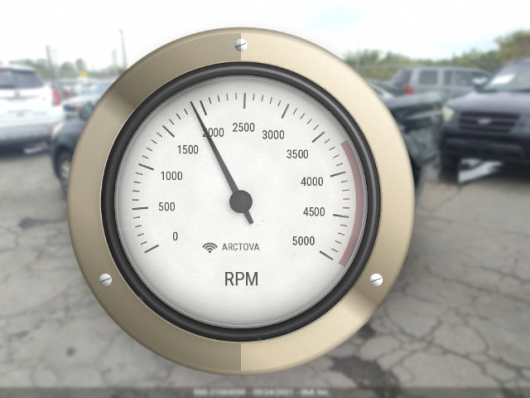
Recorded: 1900 rpm
